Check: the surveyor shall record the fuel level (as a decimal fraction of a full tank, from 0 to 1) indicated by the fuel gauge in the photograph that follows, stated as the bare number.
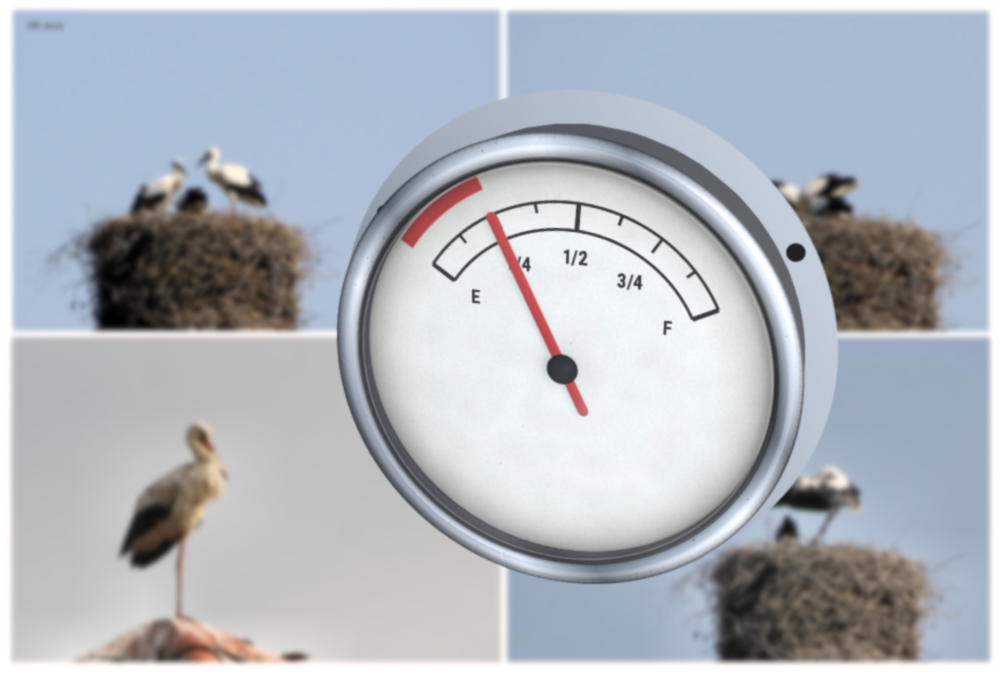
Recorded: 0.25
